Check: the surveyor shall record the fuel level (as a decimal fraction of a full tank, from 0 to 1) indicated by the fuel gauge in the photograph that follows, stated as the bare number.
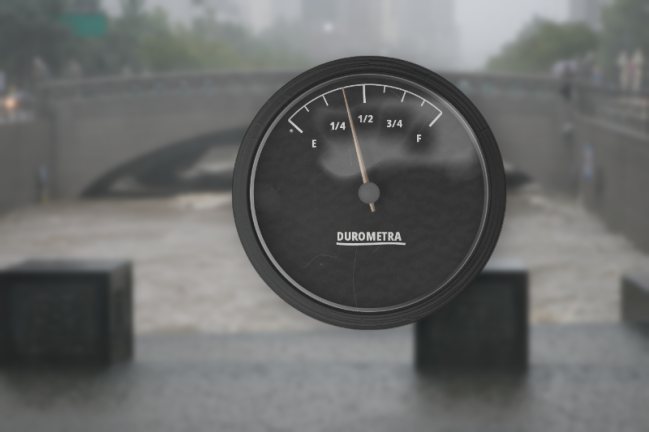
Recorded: 0.375
